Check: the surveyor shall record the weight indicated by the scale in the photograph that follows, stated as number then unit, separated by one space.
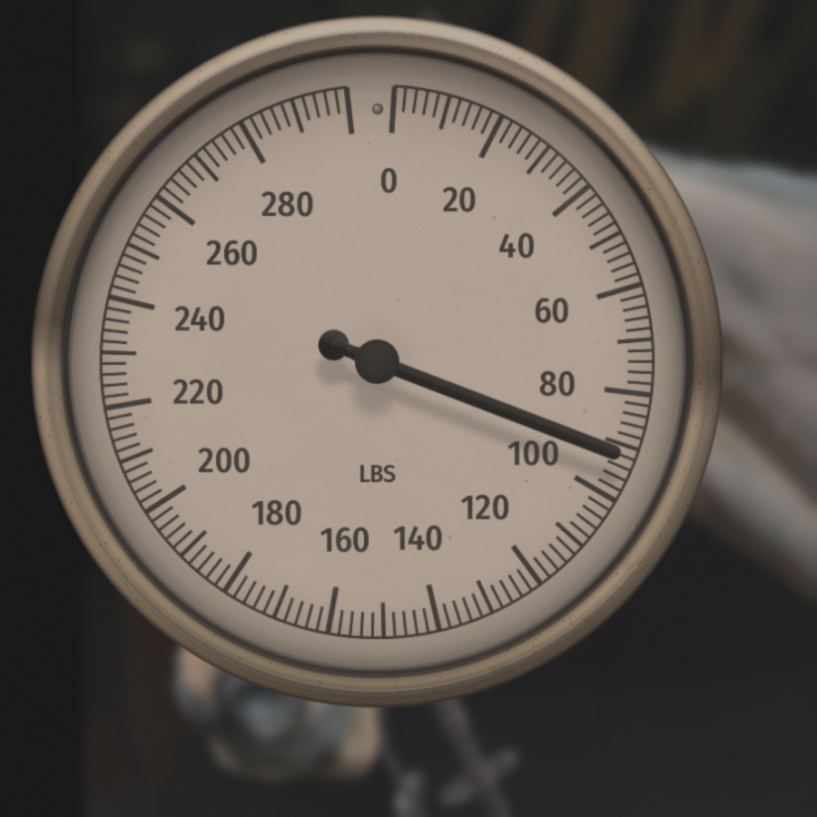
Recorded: 92 lb
